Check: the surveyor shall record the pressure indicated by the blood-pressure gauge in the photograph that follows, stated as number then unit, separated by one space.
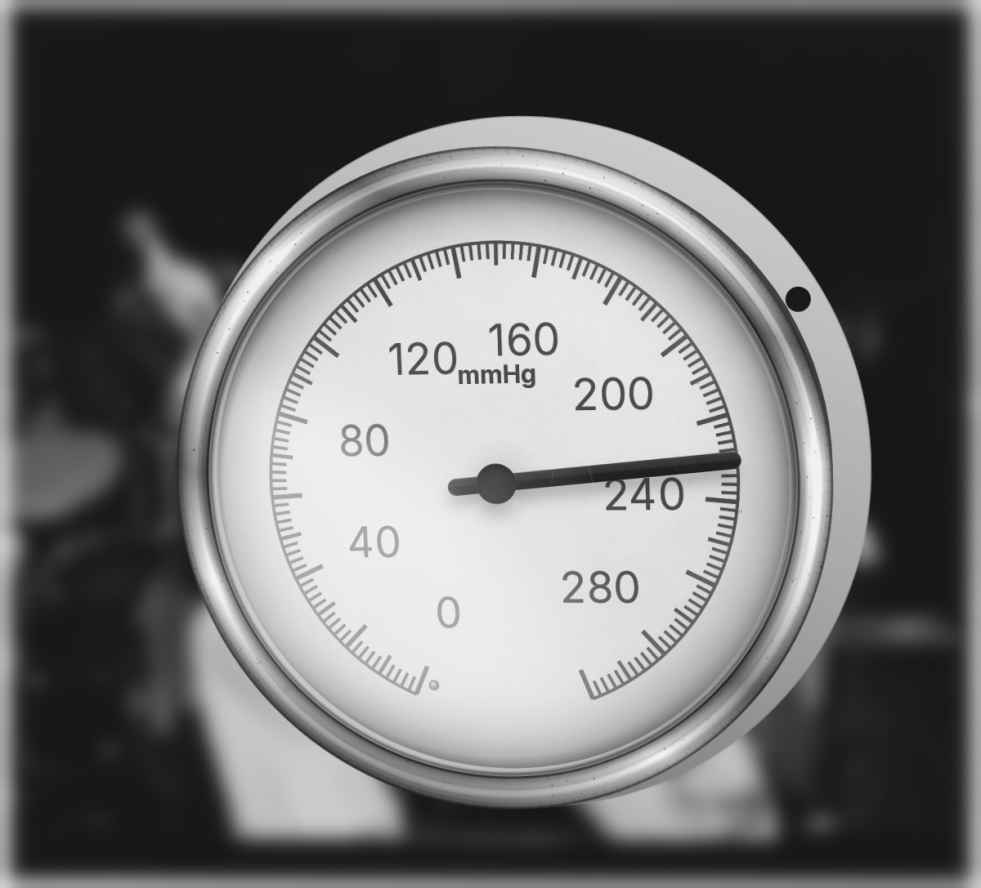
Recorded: 230 mmHg
